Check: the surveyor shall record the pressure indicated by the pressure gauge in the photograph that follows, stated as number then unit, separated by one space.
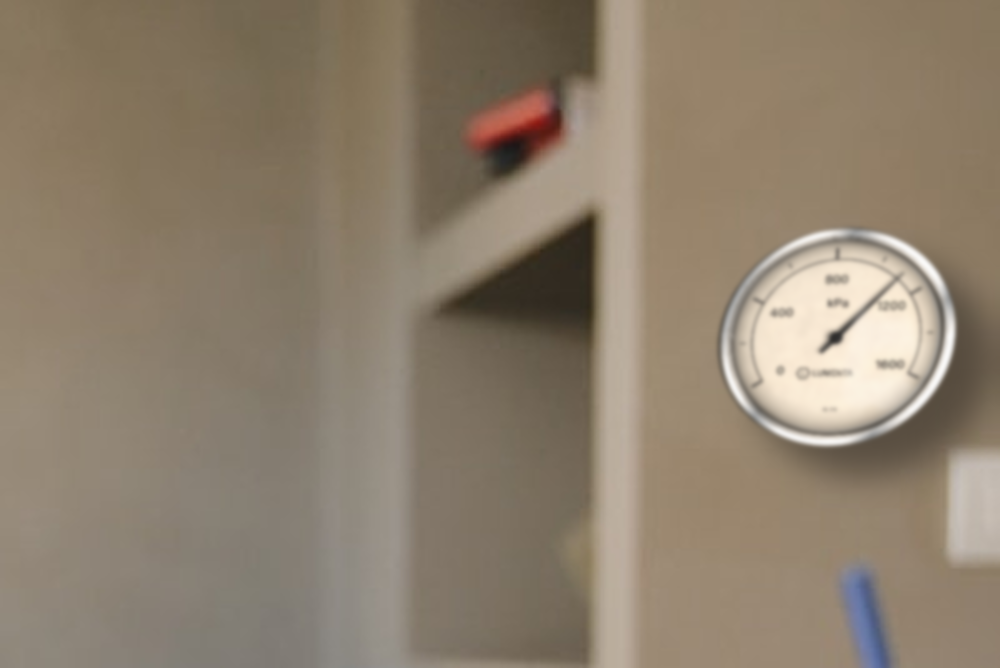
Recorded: 1100 kPa
